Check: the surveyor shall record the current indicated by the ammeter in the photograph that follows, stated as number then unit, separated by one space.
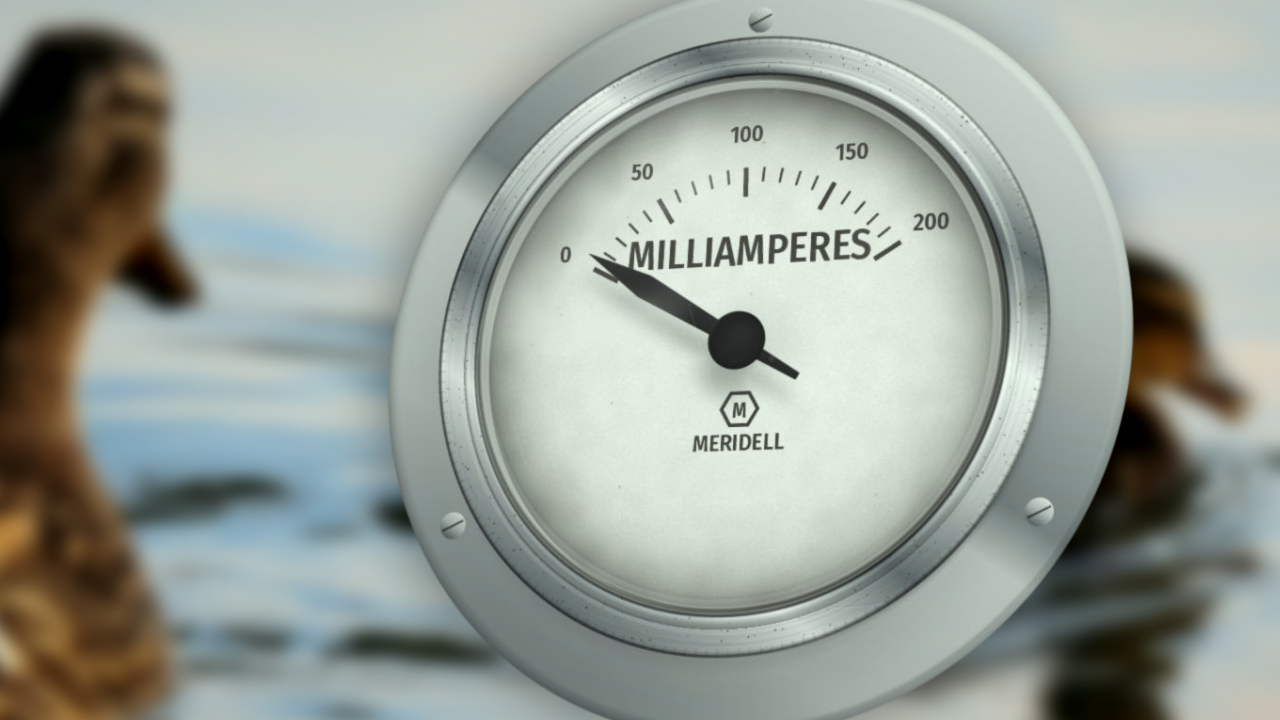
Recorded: 5 mA
